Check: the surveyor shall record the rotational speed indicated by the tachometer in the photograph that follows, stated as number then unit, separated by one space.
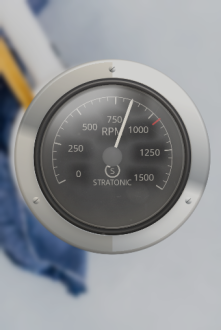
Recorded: 850 rpm
